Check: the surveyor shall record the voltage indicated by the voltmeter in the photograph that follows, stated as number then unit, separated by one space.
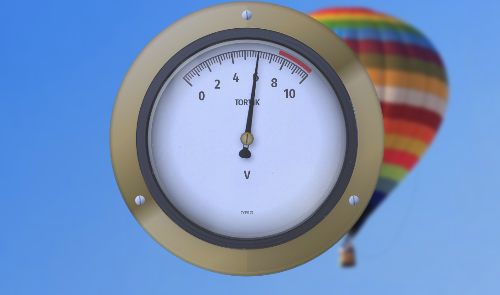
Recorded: 6 V
